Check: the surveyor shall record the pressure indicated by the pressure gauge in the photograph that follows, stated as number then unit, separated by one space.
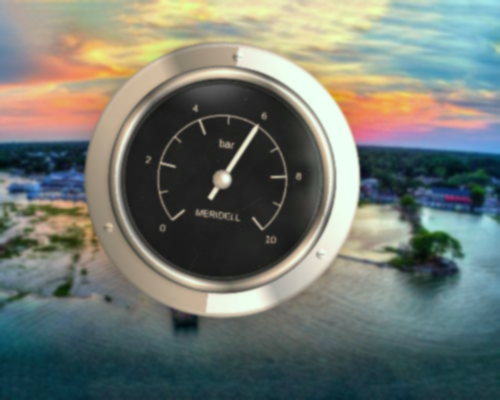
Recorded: 6 bar
